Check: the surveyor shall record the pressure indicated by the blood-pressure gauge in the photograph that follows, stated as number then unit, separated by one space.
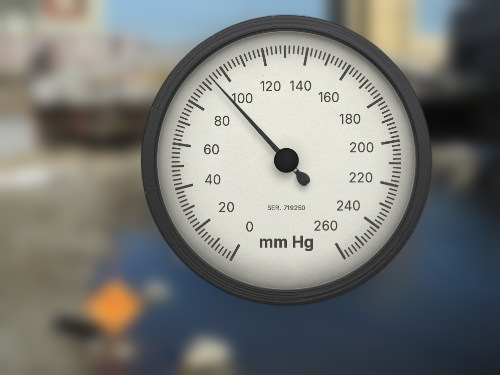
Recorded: 94 mmHg
